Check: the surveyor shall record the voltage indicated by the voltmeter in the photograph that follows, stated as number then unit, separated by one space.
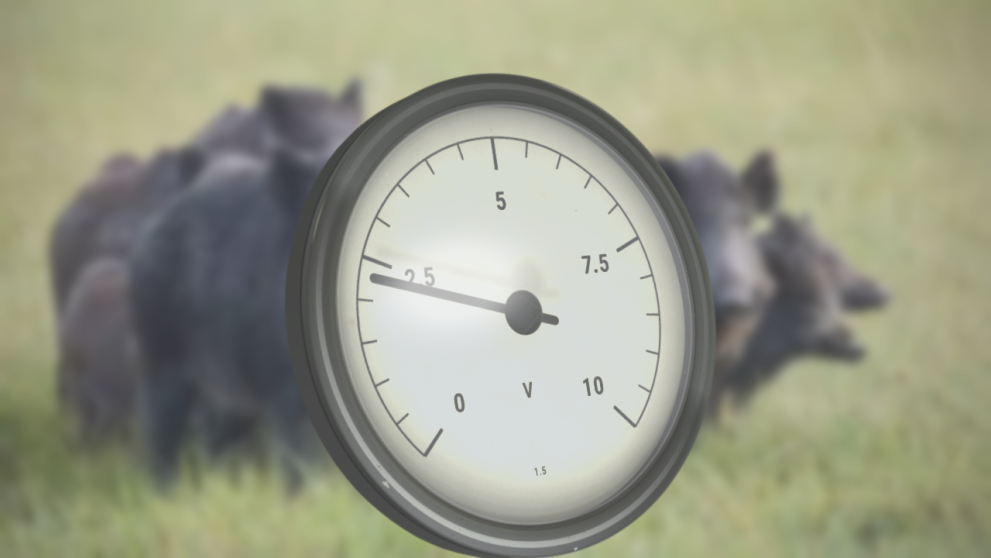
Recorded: 2.25 V
